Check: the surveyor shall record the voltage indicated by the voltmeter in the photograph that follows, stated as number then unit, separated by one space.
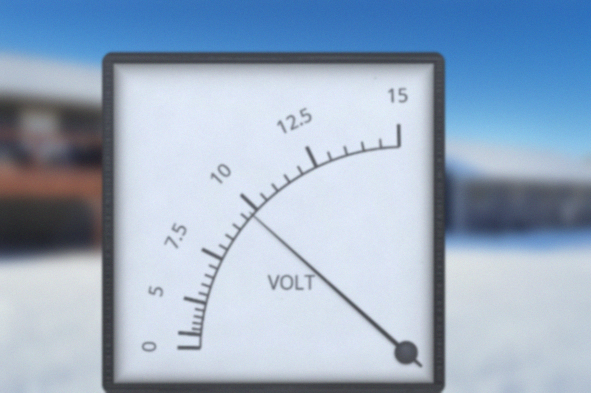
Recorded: 9.75 V
